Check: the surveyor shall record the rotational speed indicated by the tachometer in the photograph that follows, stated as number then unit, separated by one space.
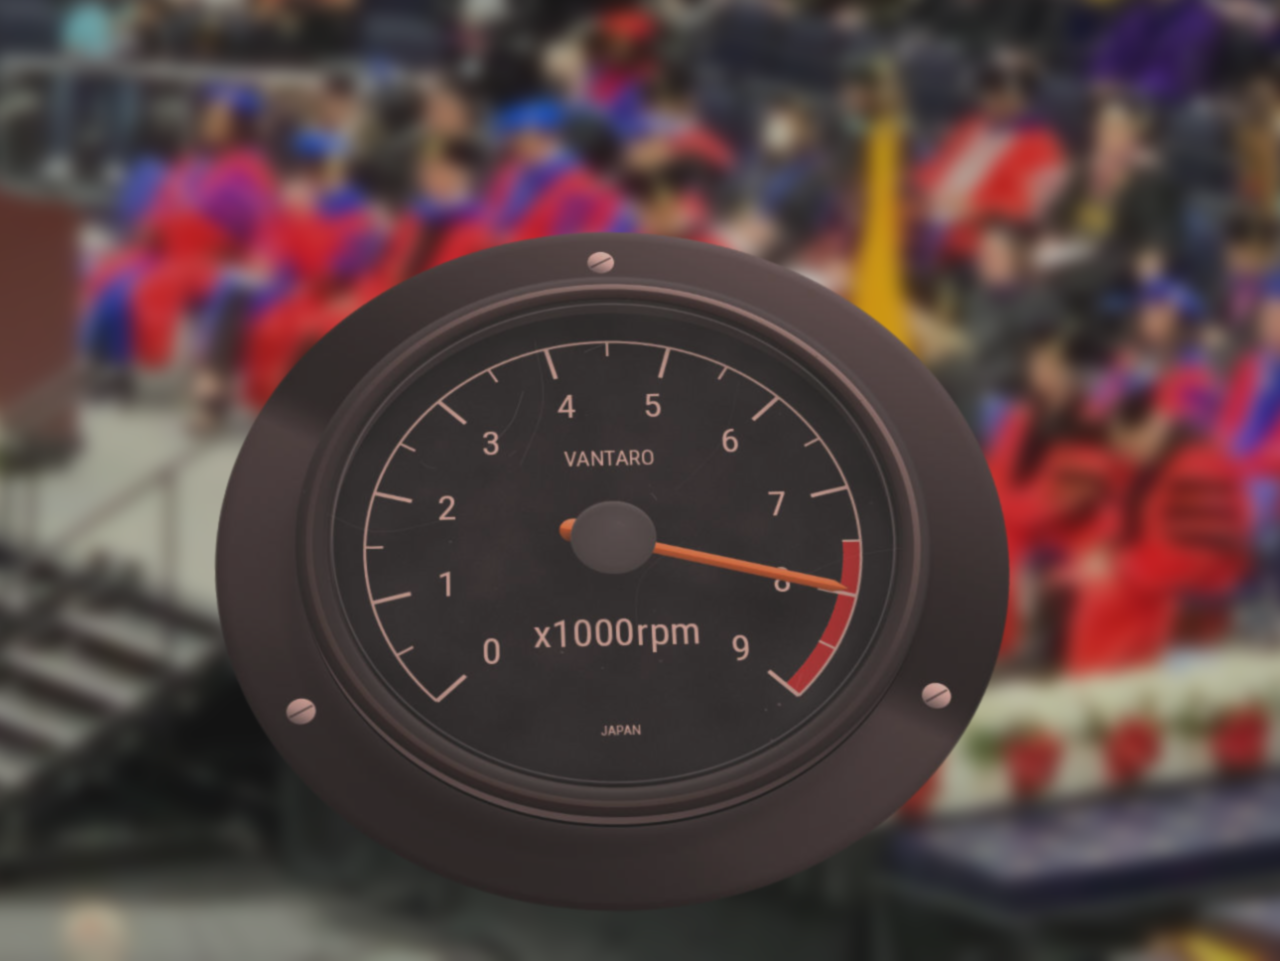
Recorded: 8000 rpm
